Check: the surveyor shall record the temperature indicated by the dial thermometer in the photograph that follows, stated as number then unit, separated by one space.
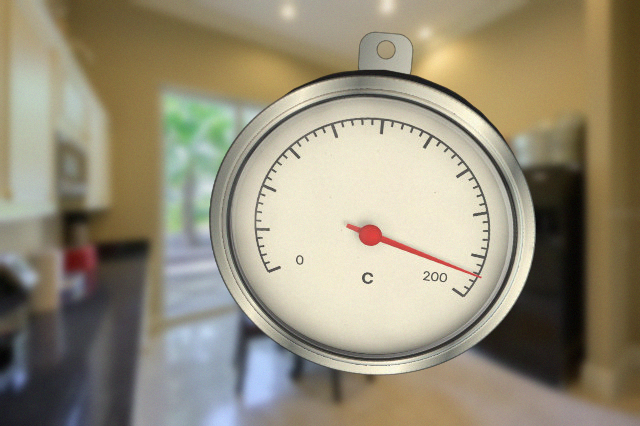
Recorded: 188 °C
